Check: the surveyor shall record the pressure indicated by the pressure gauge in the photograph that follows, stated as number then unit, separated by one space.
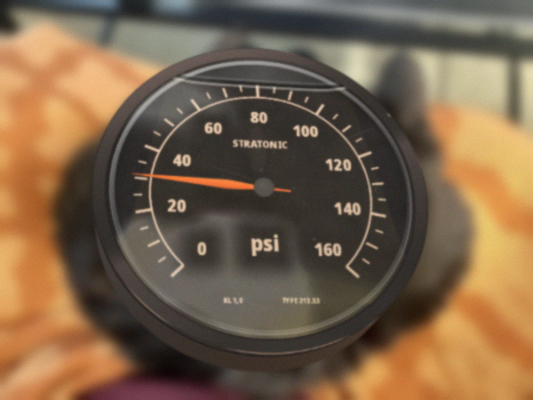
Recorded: 30 psi
